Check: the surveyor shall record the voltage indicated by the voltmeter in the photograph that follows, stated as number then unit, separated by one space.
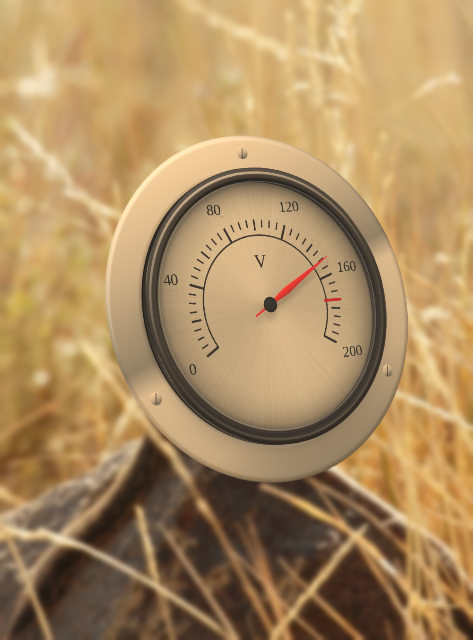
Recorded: 150 V
